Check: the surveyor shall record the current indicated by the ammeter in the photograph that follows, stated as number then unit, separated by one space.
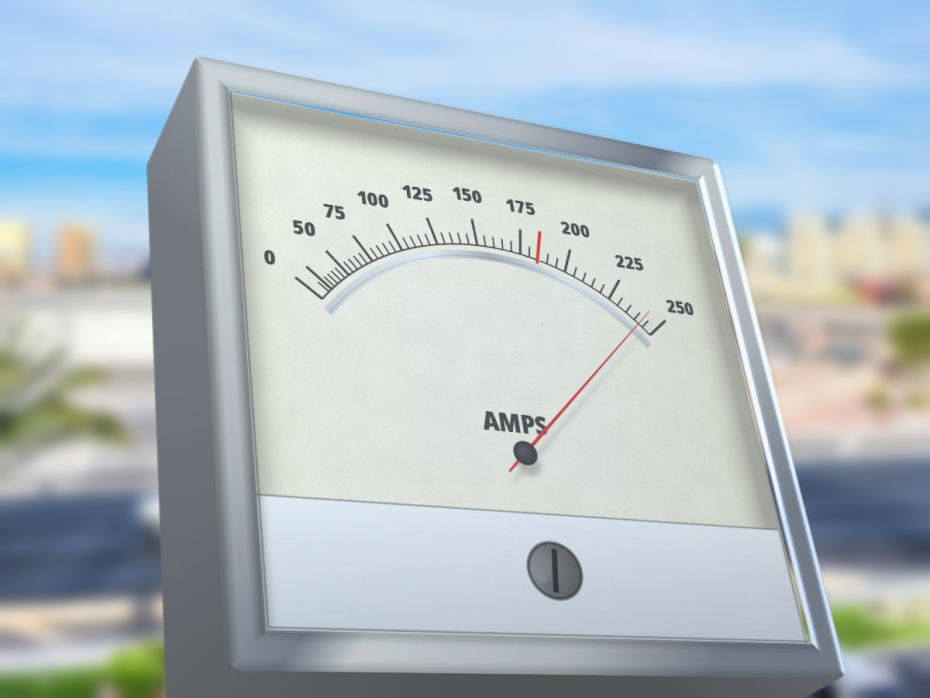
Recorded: 242.5 A
